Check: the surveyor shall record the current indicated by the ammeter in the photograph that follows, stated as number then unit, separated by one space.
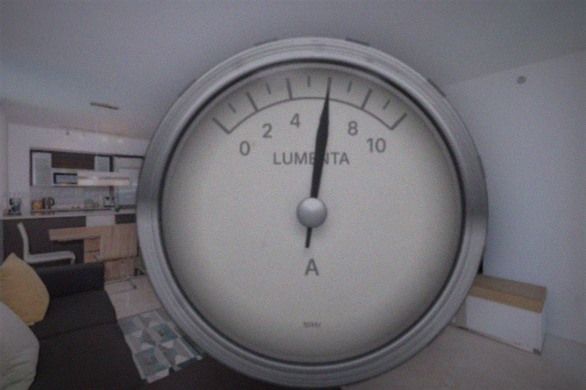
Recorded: 6 A
